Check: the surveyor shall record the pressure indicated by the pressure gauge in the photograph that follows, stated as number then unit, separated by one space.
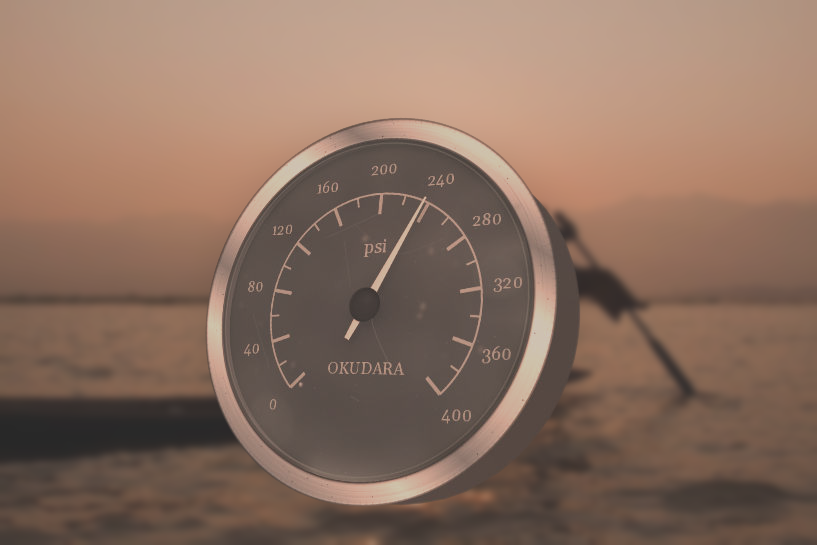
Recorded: 240 psi
